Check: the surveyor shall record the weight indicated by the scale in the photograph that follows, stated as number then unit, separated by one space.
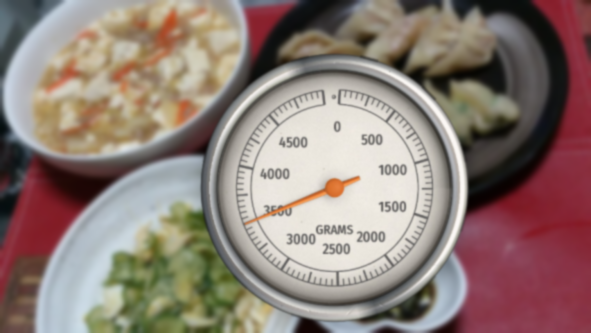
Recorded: 3500 g
